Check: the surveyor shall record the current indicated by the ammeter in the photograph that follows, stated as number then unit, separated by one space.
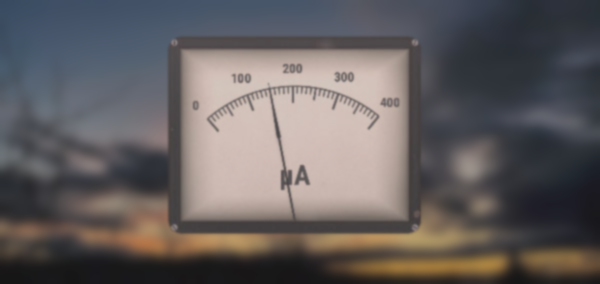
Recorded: 150 µA
